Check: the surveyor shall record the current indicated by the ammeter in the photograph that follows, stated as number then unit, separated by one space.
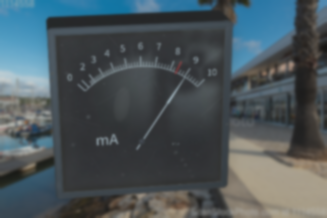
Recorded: 9 mA
